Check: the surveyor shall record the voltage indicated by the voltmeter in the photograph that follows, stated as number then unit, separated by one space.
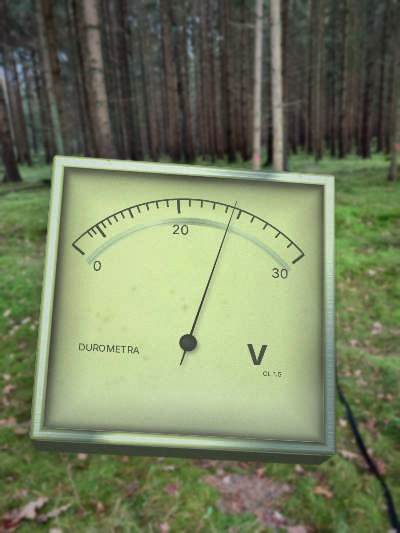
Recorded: 24.5 V
